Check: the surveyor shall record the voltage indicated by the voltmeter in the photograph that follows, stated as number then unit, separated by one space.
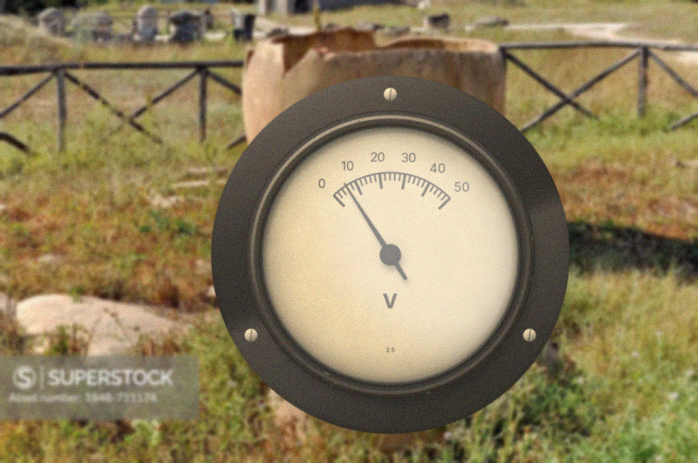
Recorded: 6 V
